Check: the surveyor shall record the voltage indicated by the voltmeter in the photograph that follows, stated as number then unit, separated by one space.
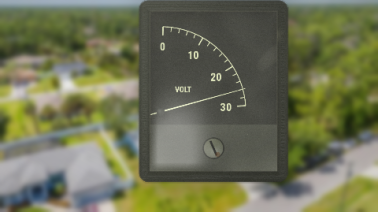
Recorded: 26 V
